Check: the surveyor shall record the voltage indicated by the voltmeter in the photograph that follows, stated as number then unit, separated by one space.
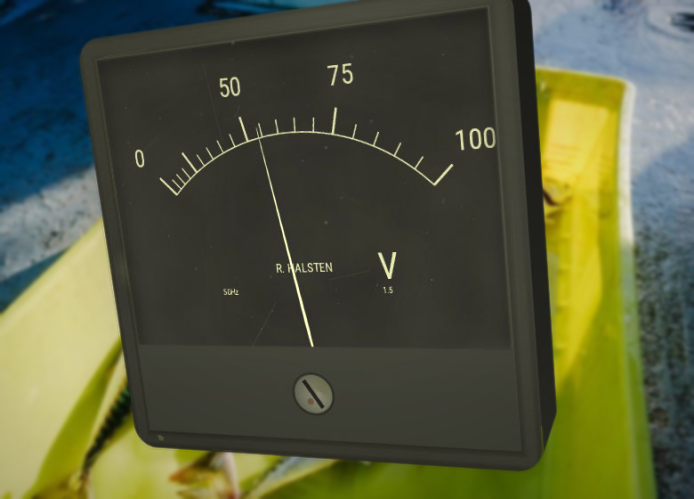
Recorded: 55 V
